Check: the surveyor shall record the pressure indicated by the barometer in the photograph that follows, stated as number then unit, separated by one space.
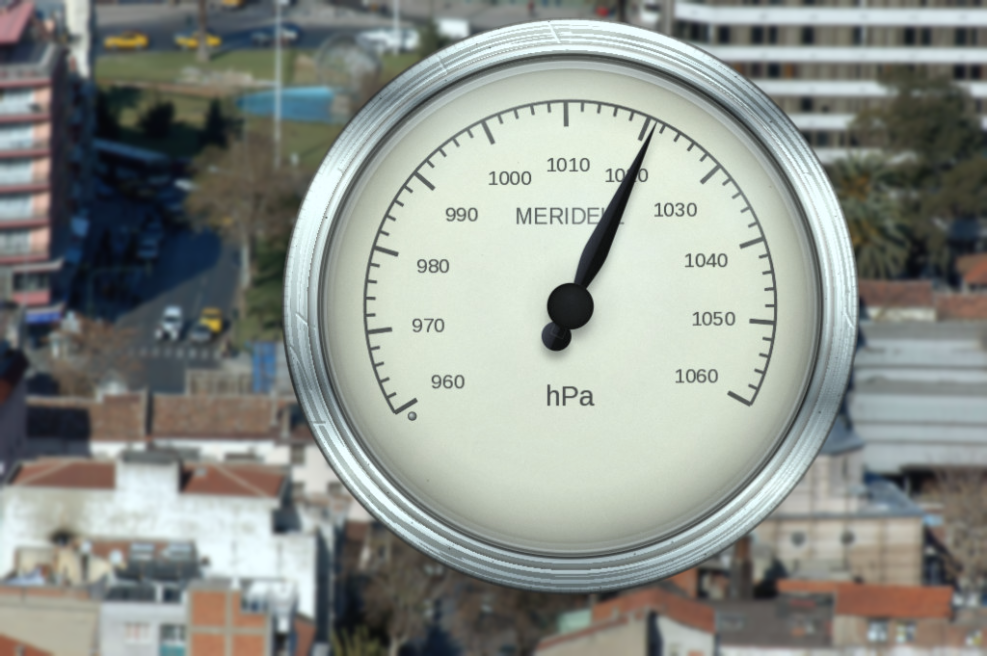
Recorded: 1021 hPa
